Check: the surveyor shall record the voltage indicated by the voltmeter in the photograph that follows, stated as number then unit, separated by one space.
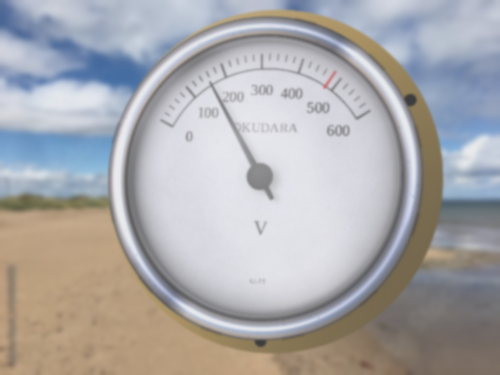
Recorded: 160 V
